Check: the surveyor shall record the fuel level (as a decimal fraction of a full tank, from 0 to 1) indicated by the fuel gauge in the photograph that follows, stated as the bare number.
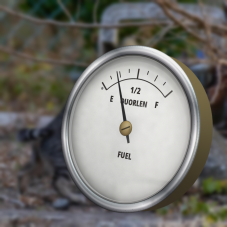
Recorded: 0.25
